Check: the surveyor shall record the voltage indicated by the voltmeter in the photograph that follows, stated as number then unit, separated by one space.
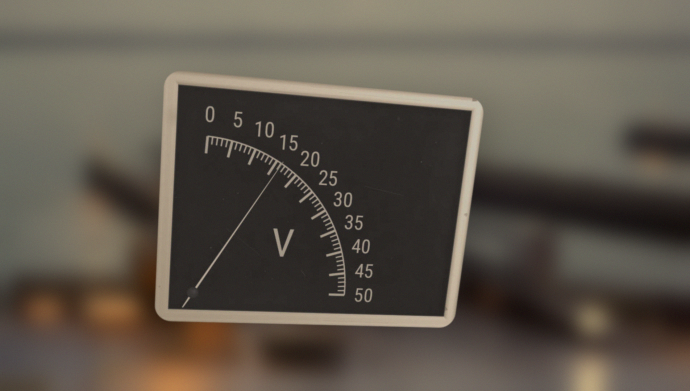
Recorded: 16 V
